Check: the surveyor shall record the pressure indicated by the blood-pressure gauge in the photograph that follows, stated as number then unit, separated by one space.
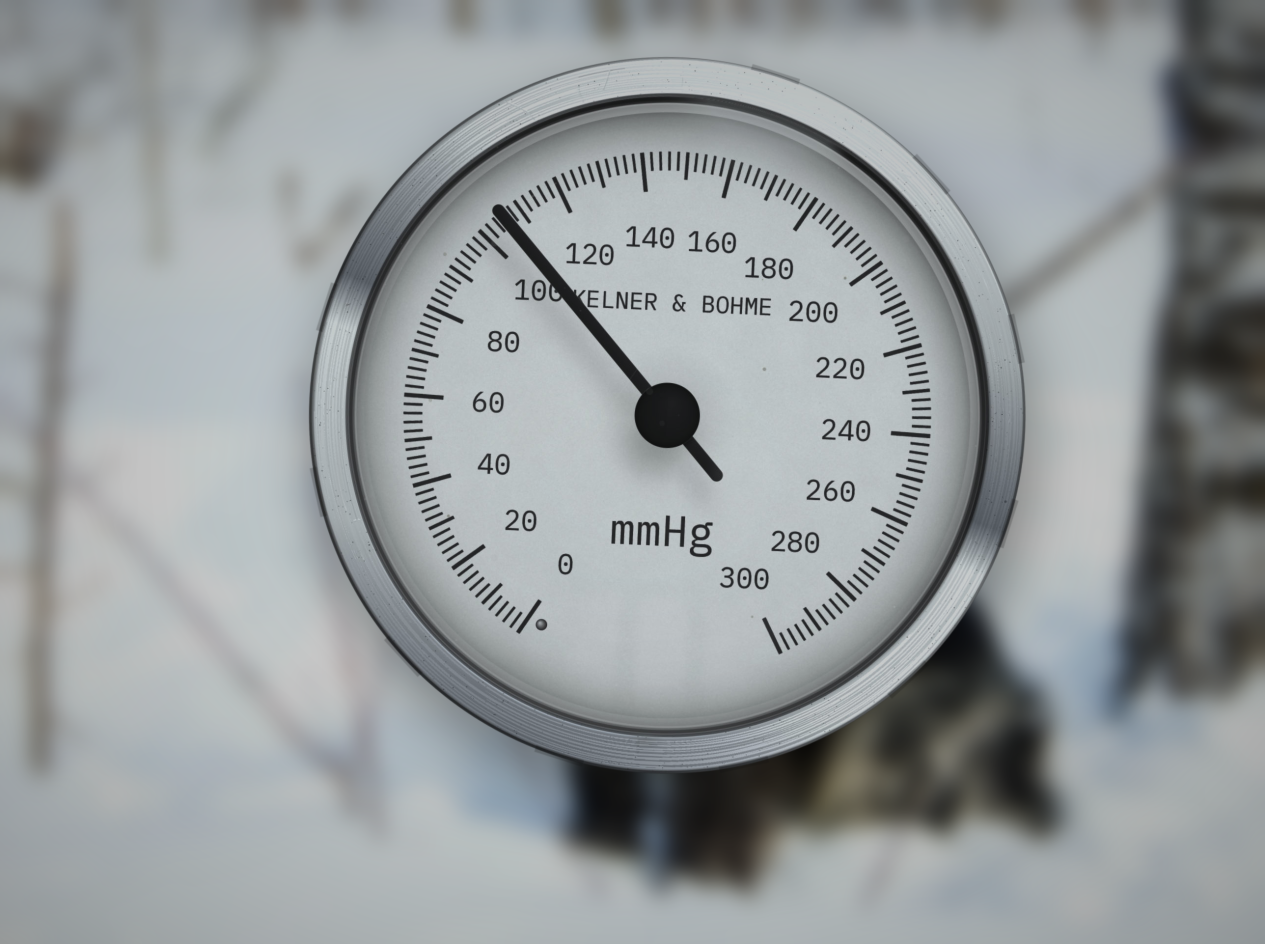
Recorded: 106 mmHg
